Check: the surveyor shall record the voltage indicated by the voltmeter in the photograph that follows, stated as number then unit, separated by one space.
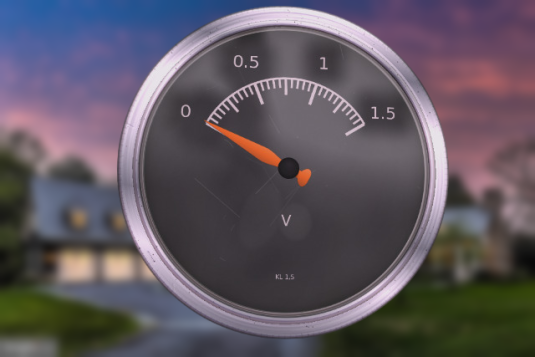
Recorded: 0 V
